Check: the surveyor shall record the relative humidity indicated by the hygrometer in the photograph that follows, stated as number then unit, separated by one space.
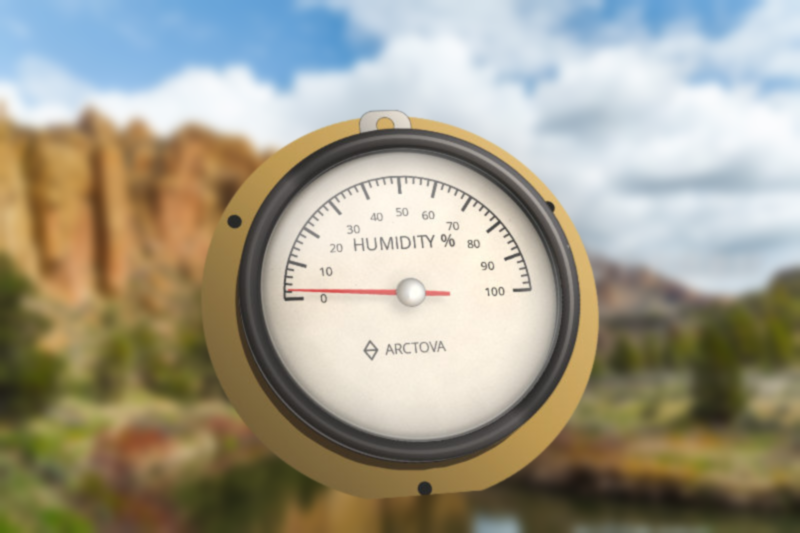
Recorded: 2 %
